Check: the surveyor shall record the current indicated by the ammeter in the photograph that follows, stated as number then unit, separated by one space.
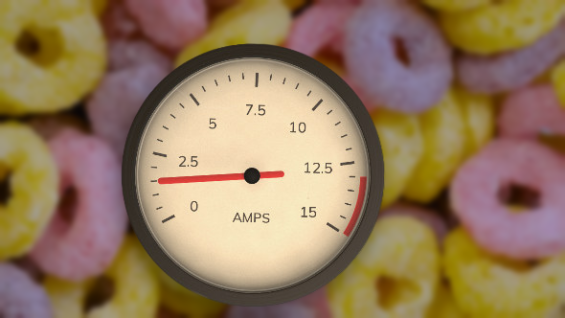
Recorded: 1.5 A
